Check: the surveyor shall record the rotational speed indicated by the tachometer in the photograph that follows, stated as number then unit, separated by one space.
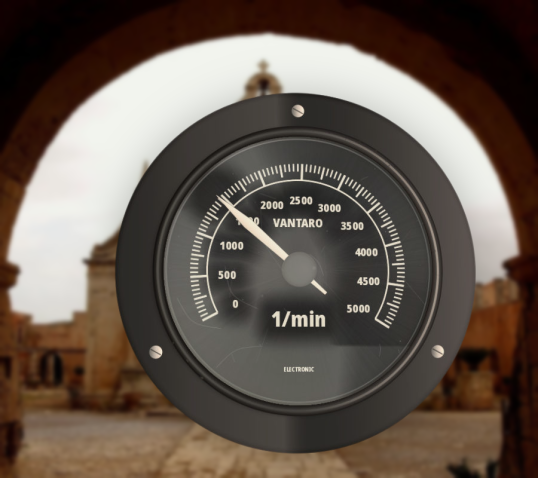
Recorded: 1450 rpm
